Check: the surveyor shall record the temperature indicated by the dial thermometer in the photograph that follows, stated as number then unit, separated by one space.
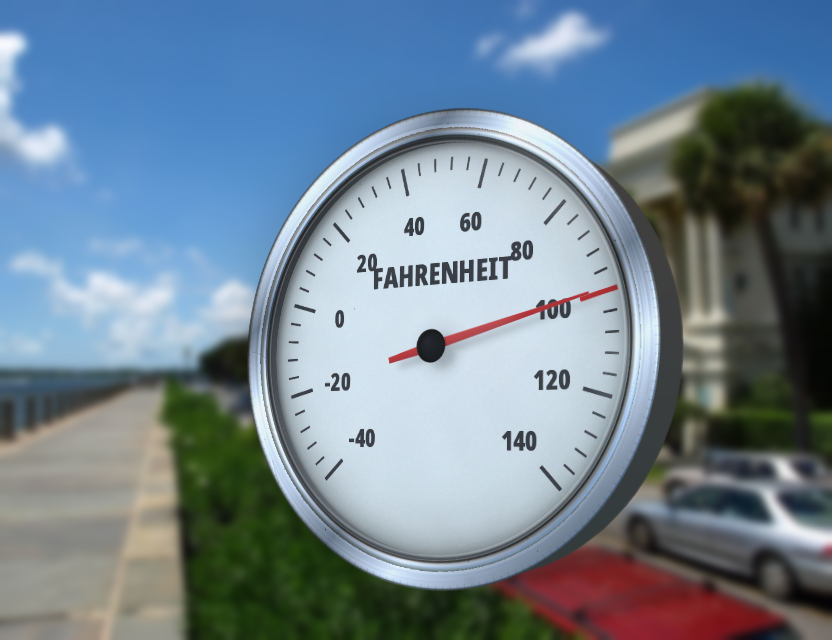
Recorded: 100 °F
